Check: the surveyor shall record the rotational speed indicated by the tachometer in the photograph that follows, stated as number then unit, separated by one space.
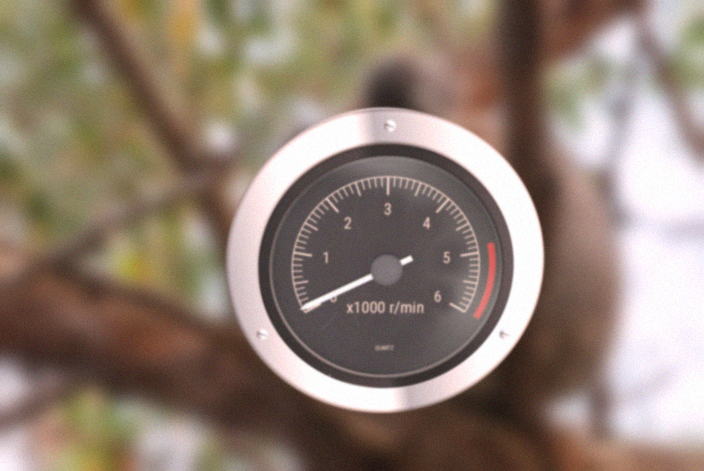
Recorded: 100 rpm
